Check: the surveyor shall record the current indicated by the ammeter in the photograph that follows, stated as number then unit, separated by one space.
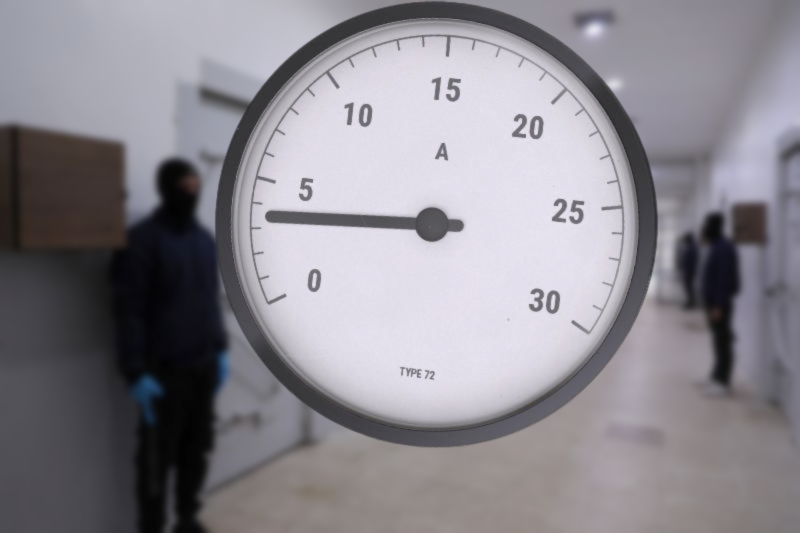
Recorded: 3.5 A
